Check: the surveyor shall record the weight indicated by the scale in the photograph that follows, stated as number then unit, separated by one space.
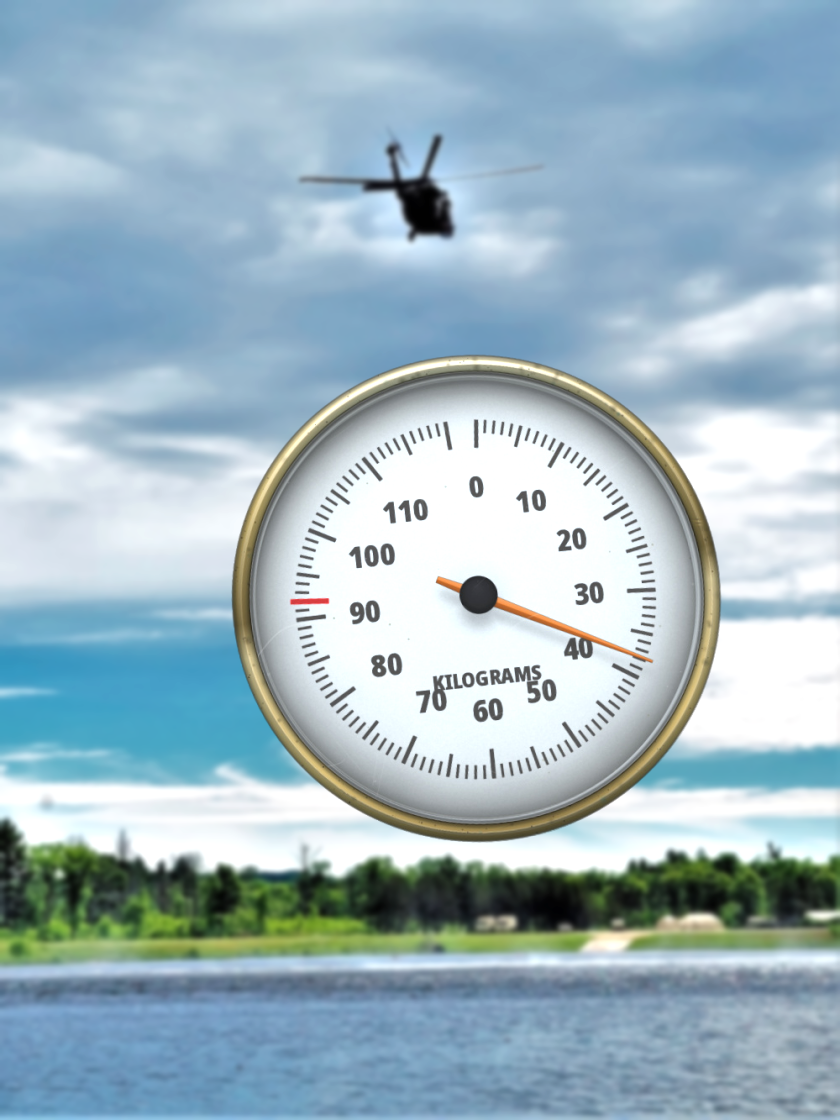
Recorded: 38 kg
